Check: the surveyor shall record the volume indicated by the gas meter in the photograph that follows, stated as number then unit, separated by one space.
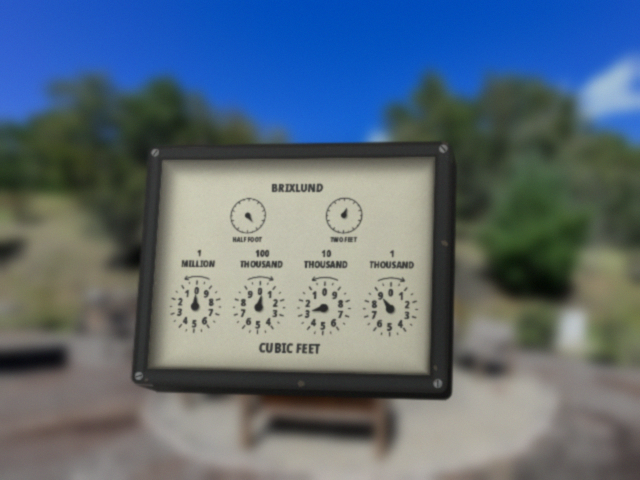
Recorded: 2900 ft³
